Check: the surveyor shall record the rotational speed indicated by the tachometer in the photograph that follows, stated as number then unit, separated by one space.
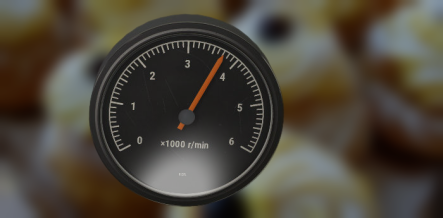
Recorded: 3700 rpm
